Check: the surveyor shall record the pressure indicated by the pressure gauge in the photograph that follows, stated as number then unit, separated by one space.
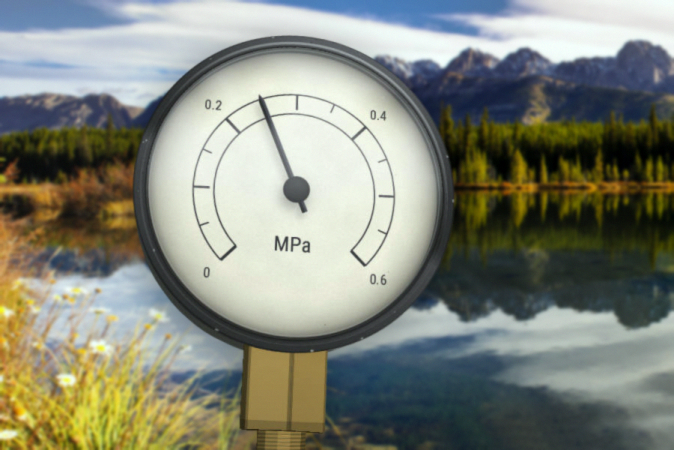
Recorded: 0.25 MPa
